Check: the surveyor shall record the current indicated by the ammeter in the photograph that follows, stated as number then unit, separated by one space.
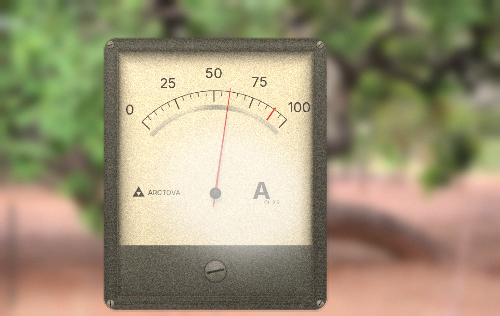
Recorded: 60 A
